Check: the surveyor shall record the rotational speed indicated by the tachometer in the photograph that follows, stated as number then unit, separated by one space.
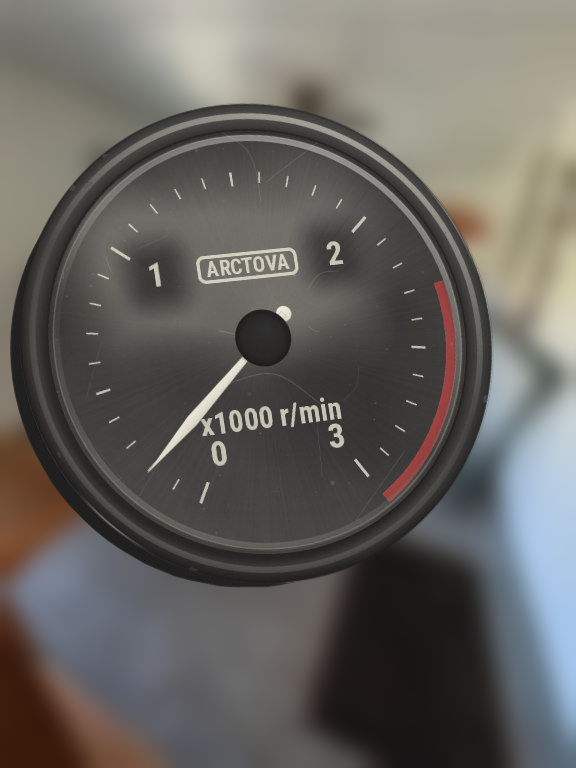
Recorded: 200 rpm
